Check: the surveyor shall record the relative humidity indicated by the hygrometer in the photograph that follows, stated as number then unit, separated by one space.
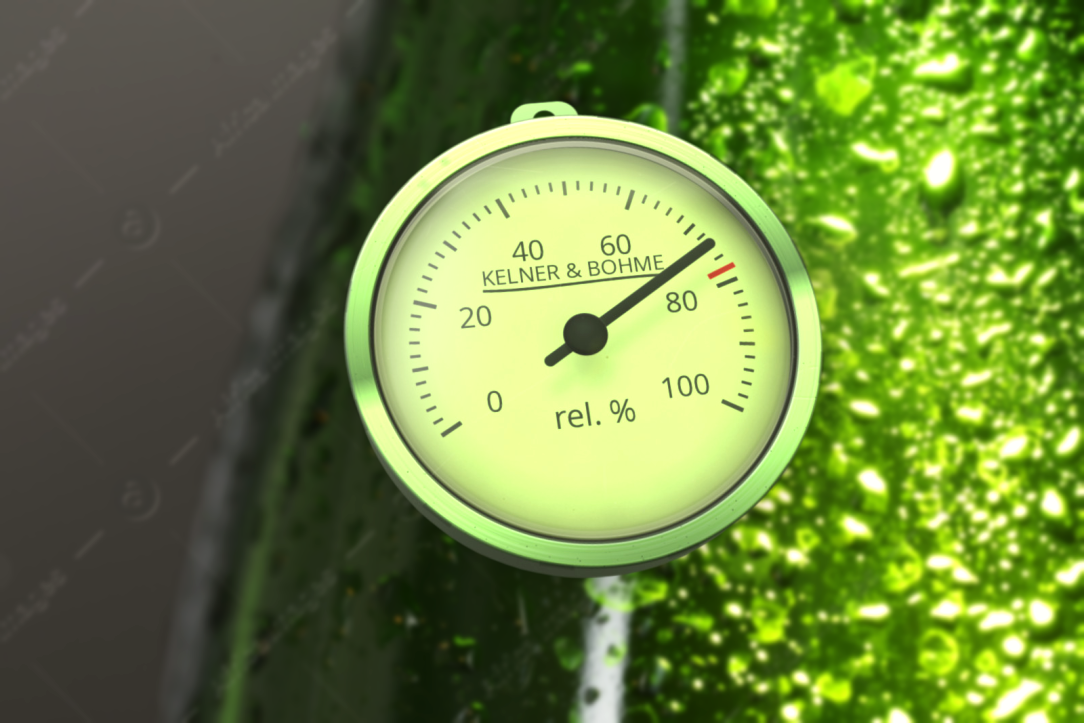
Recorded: 74 %
